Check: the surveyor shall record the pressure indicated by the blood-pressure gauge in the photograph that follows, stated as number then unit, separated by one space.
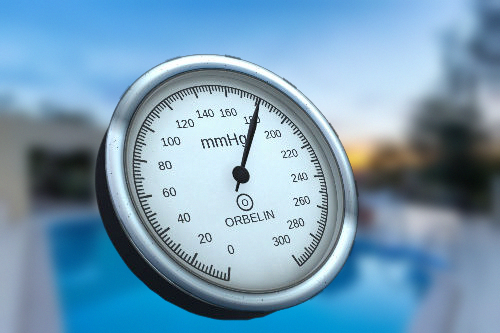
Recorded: 180 mmHg
